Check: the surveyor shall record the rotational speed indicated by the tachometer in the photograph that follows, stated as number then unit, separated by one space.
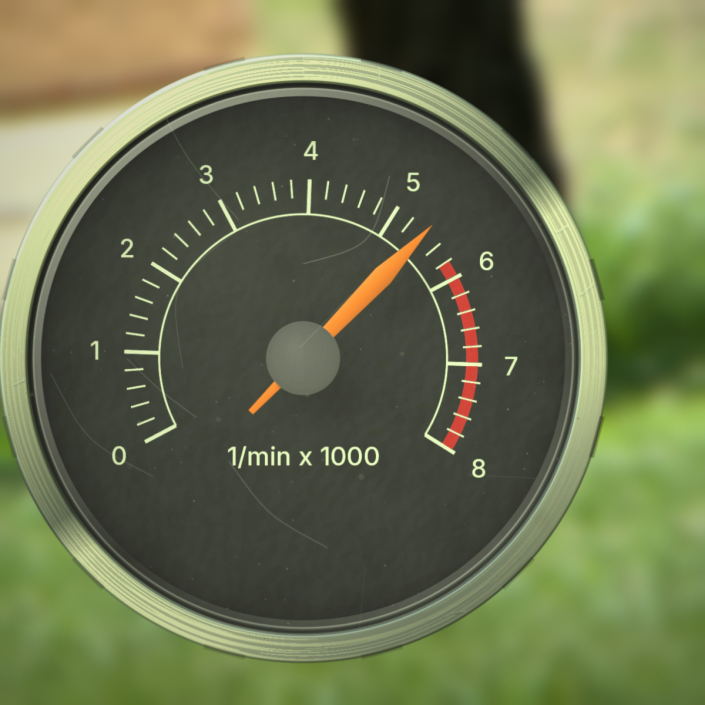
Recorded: 5400 rpm
